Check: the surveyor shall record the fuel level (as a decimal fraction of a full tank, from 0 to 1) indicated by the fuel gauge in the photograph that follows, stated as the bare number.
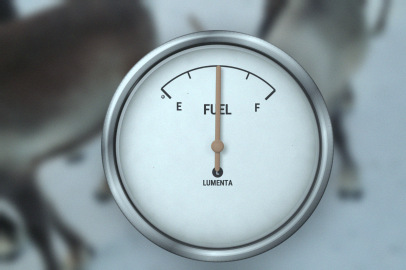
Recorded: 0.5
